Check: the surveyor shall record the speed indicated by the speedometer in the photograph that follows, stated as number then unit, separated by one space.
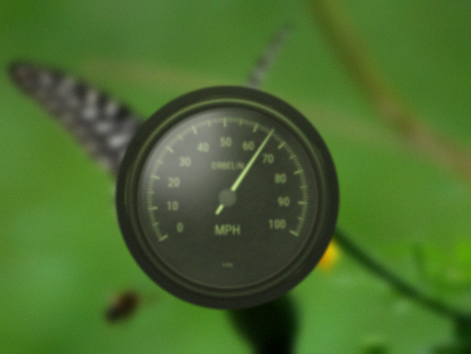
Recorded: 65 mph
